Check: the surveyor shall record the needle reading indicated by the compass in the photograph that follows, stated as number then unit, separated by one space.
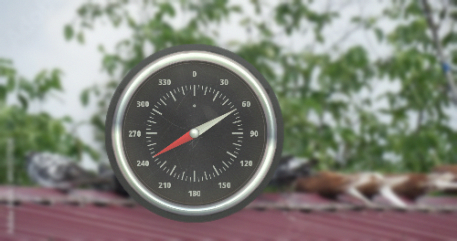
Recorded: 240 °
